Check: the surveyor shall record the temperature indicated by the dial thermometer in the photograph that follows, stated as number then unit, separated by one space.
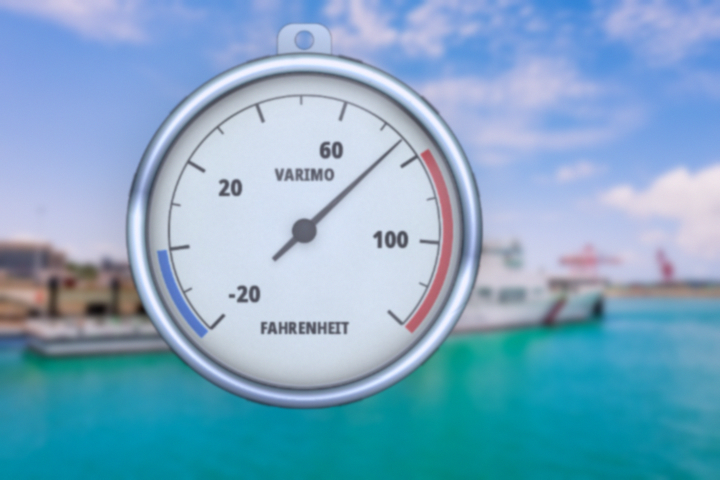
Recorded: 75 °F
